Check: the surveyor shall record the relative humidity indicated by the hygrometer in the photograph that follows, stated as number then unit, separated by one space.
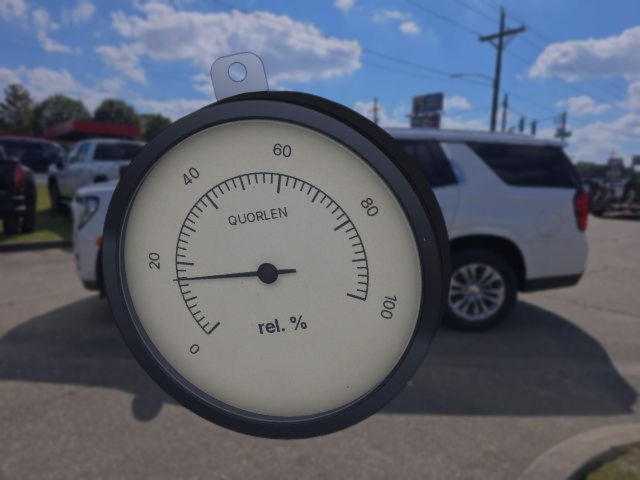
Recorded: 16 %
